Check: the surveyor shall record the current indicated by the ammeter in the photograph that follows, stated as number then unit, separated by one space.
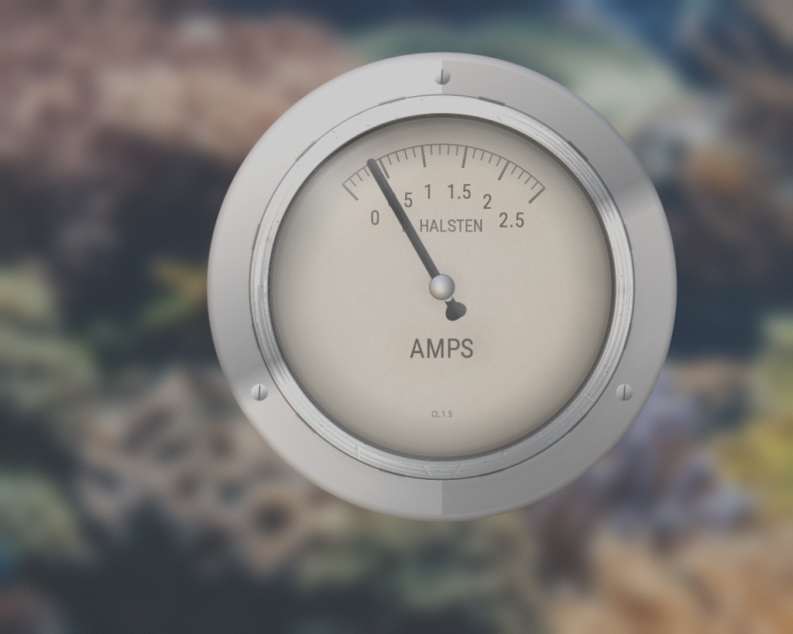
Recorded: 0.4 A
